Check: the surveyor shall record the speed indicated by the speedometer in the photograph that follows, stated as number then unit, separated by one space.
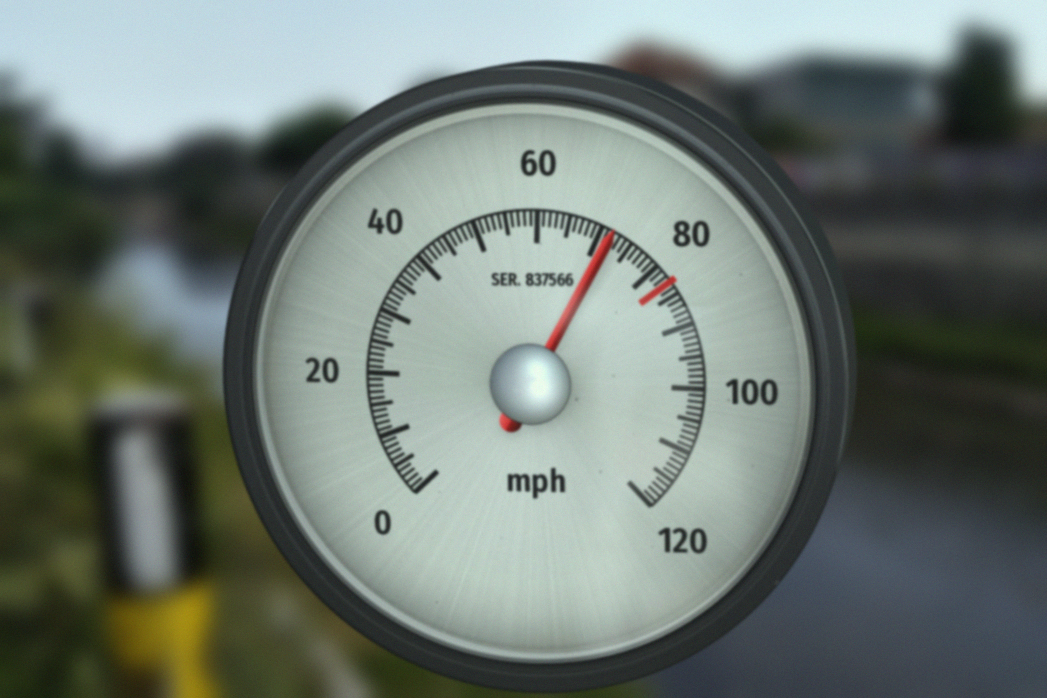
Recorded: 72 mph
